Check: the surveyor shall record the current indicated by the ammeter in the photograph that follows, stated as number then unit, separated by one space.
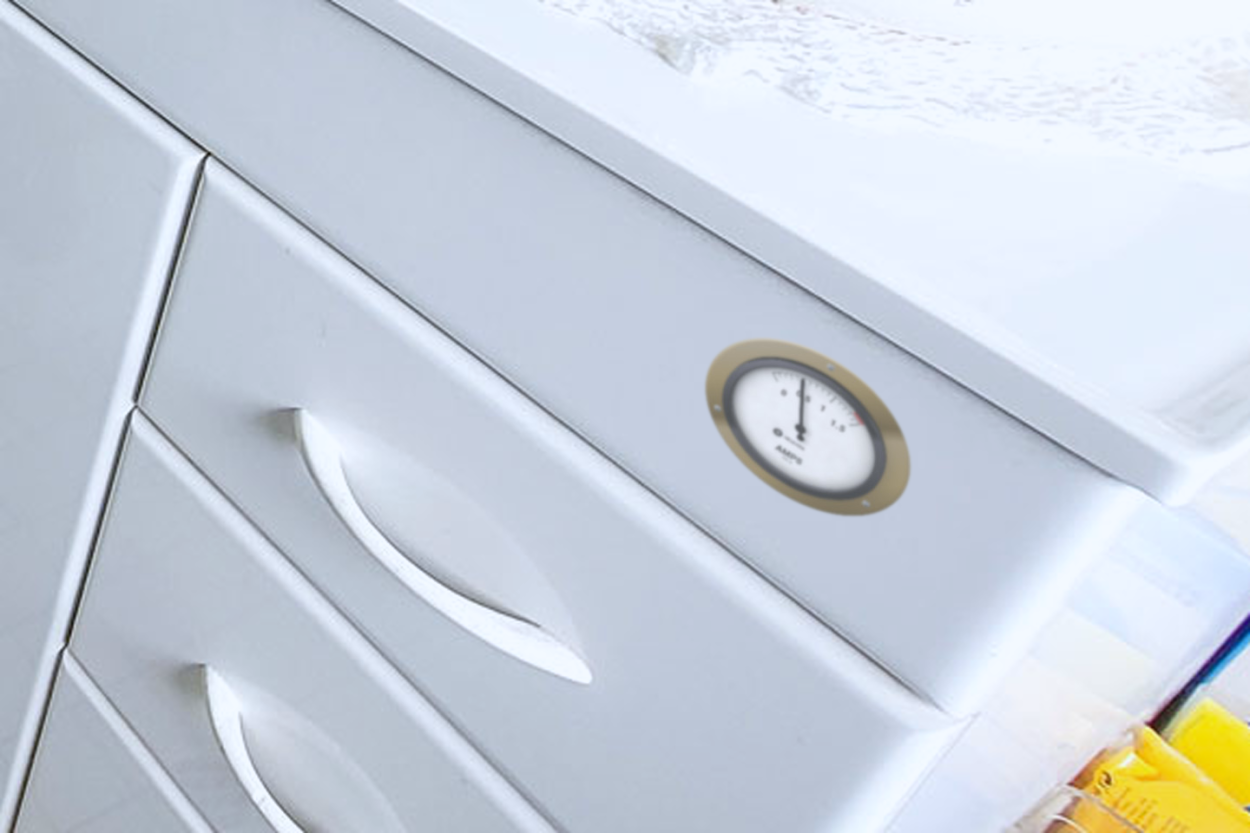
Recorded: 0.5 A
